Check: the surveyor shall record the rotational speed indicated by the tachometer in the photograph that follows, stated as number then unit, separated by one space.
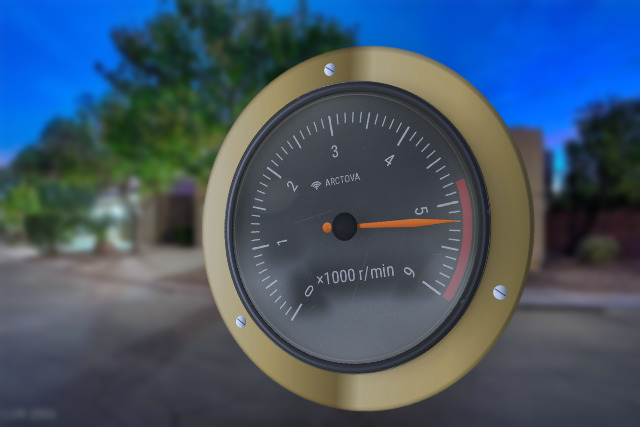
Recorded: 5200 rpm
